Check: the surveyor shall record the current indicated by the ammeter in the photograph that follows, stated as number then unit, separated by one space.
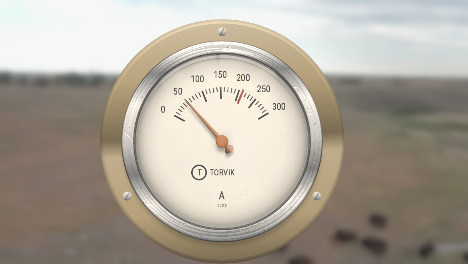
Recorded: 50 A
